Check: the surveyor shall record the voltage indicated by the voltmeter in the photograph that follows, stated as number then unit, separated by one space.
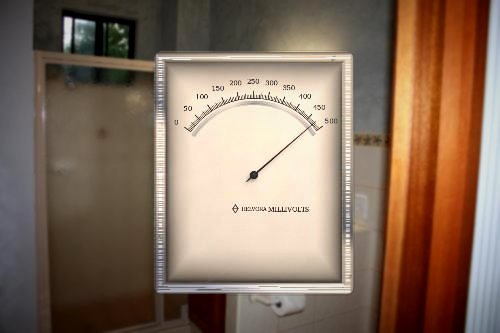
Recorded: 475 mV
